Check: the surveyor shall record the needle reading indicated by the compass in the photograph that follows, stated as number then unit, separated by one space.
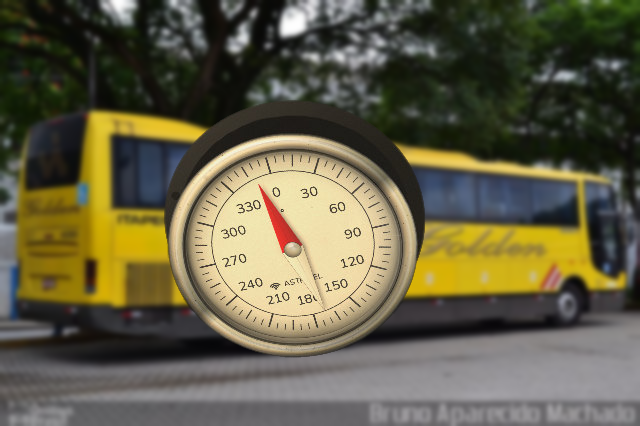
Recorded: 350 °
